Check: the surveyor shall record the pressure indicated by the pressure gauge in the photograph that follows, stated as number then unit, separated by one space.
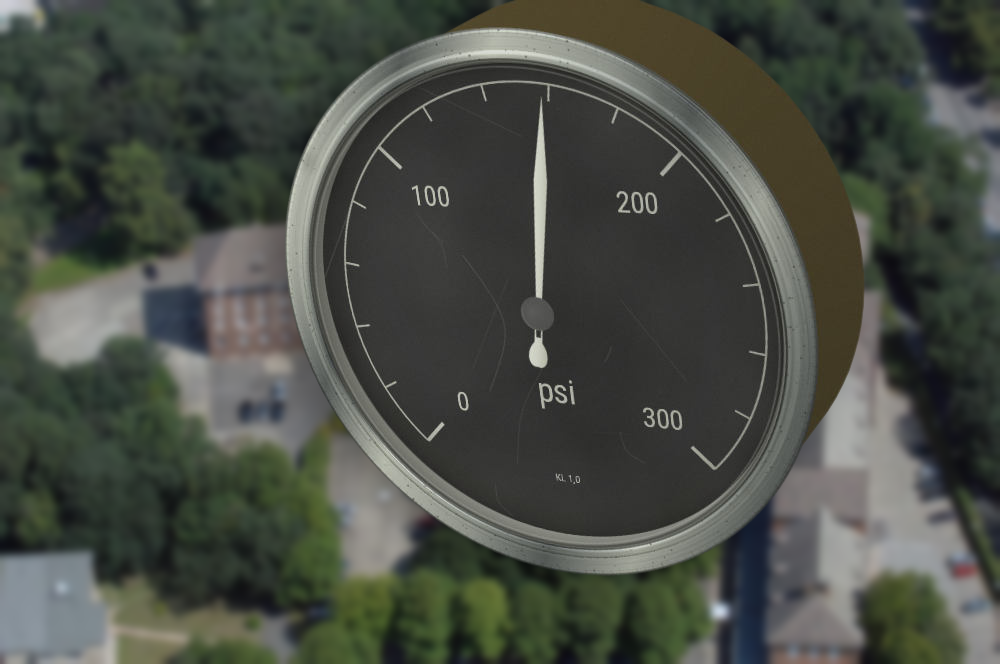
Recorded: 160 psi
